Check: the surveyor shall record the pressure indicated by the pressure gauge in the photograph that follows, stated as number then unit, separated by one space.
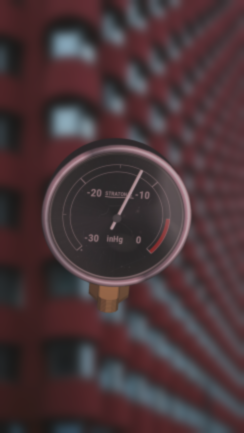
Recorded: -12.5 inHg
